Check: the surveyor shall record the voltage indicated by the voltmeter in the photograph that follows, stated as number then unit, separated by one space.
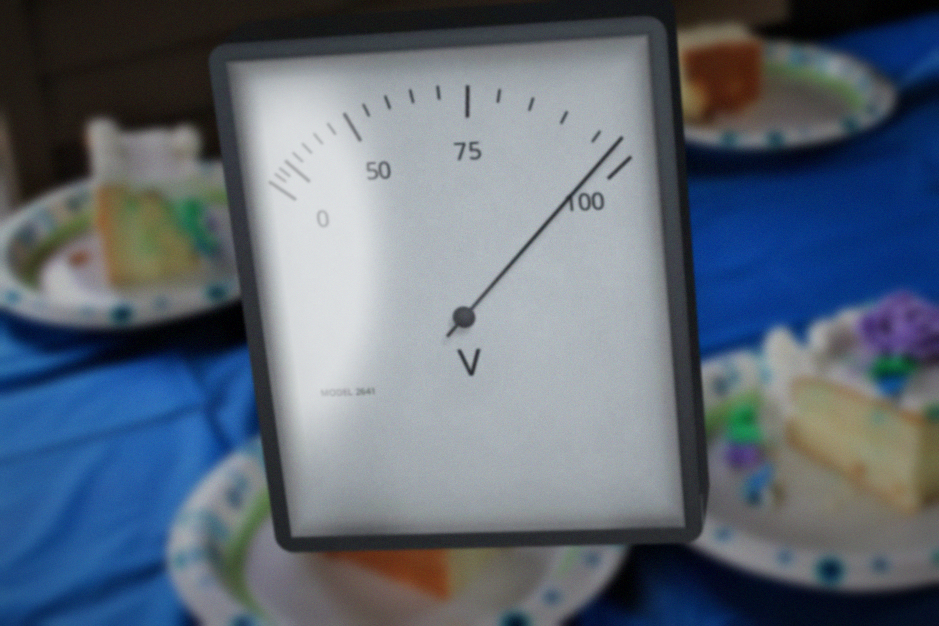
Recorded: 97.5 V
